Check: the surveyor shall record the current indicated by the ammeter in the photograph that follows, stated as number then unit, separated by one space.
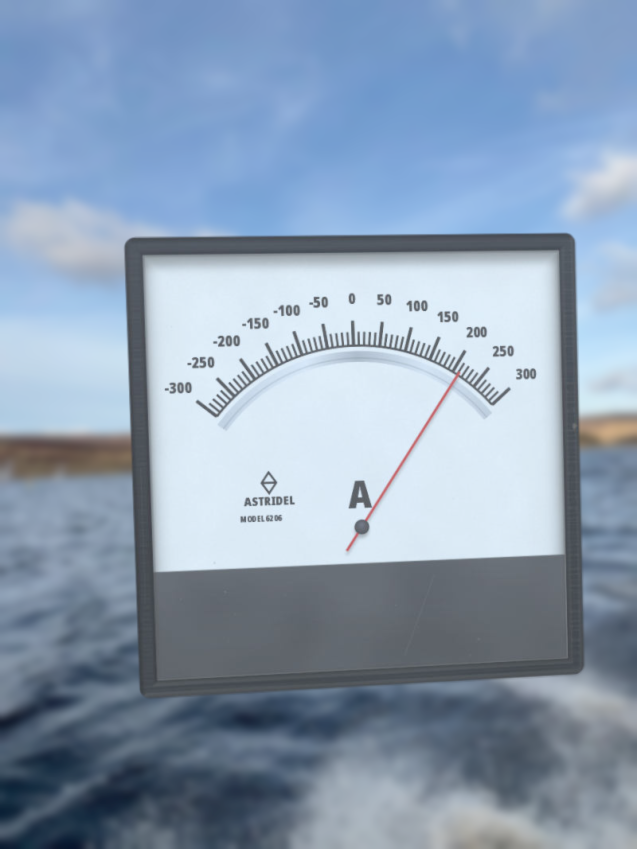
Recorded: 210 A
